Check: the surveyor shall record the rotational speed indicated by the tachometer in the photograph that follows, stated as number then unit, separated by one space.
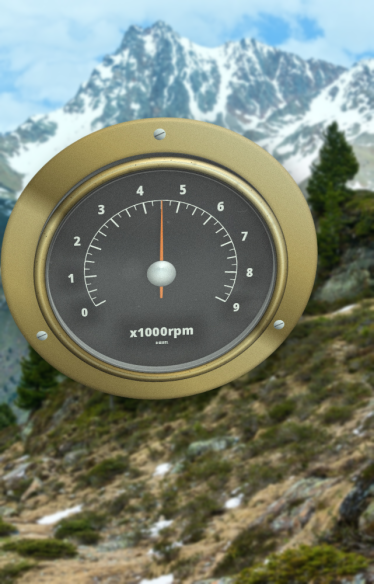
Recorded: 4500 rpm
